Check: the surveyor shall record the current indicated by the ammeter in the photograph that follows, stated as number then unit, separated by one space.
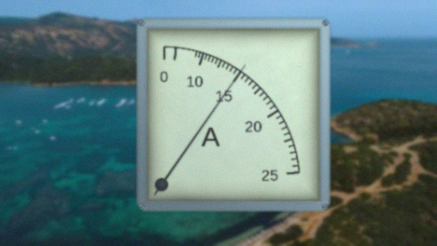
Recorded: 15 A
